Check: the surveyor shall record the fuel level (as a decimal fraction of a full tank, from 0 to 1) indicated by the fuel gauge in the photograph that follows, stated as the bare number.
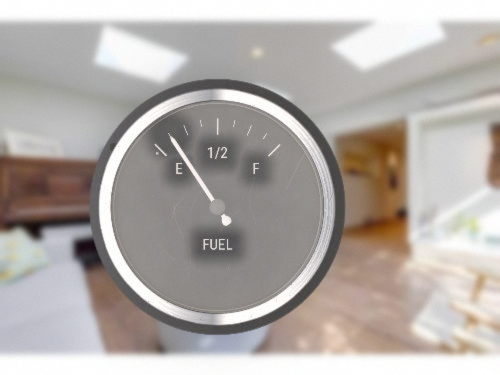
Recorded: 0.125
